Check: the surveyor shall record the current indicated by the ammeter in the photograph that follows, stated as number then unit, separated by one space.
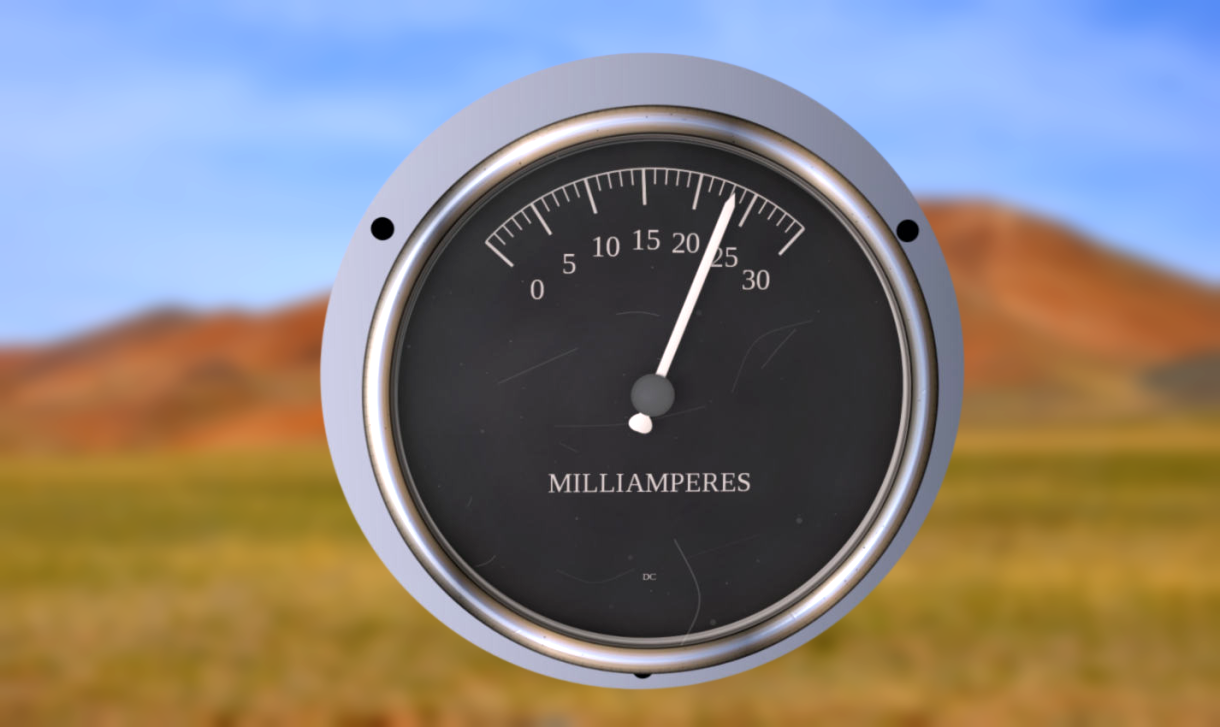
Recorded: 23 mA
